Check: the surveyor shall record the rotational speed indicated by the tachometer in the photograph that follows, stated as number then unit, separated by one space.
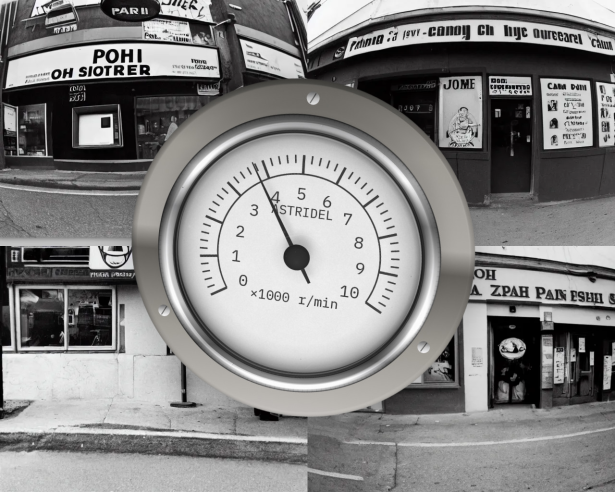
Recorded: 3800 rpm
